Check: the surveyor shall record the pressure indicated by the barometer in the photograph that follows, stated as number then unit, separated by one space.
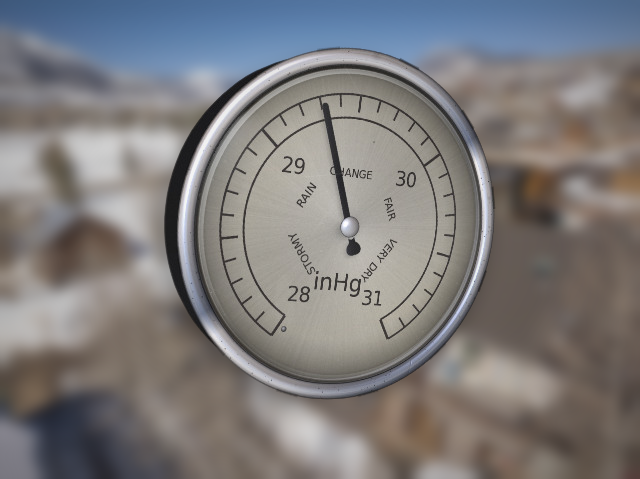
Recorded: 29.3 inHg
